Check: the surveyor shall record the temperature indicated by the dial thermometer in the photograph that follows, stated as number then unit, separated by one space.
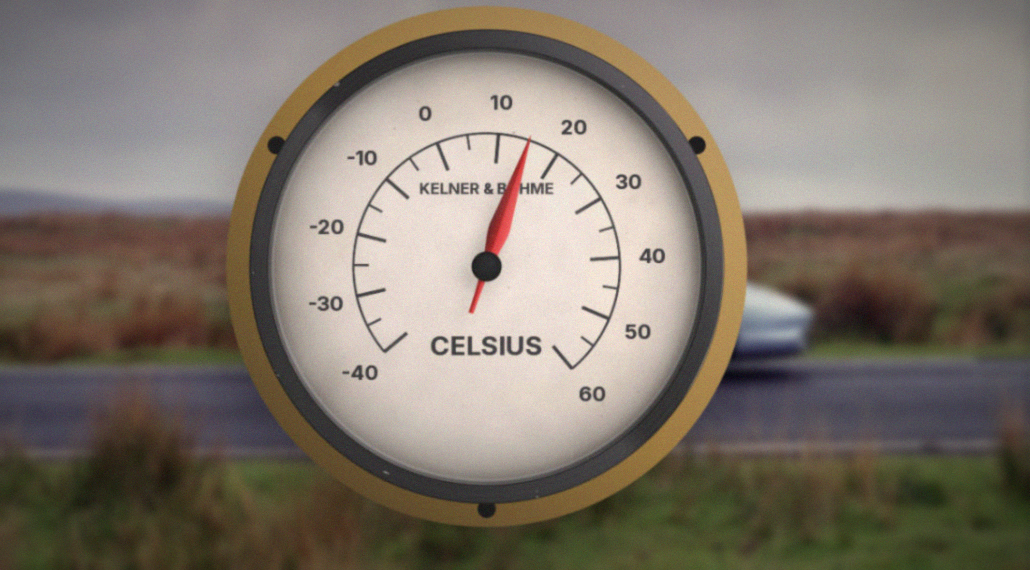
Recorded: 15 °C
